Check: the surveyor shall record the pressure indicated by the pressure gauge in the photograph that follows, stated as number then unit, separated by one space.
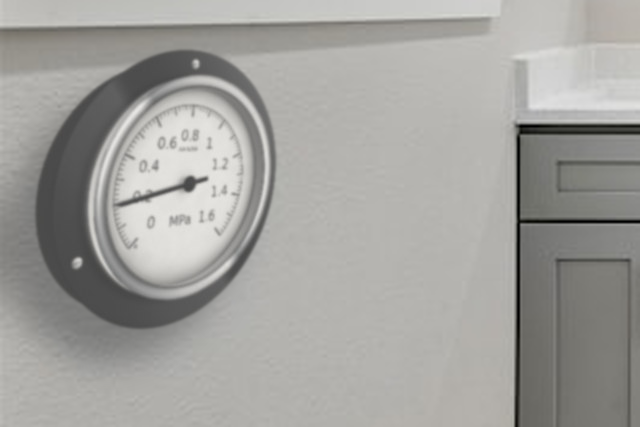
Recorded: 0.2 MPa
